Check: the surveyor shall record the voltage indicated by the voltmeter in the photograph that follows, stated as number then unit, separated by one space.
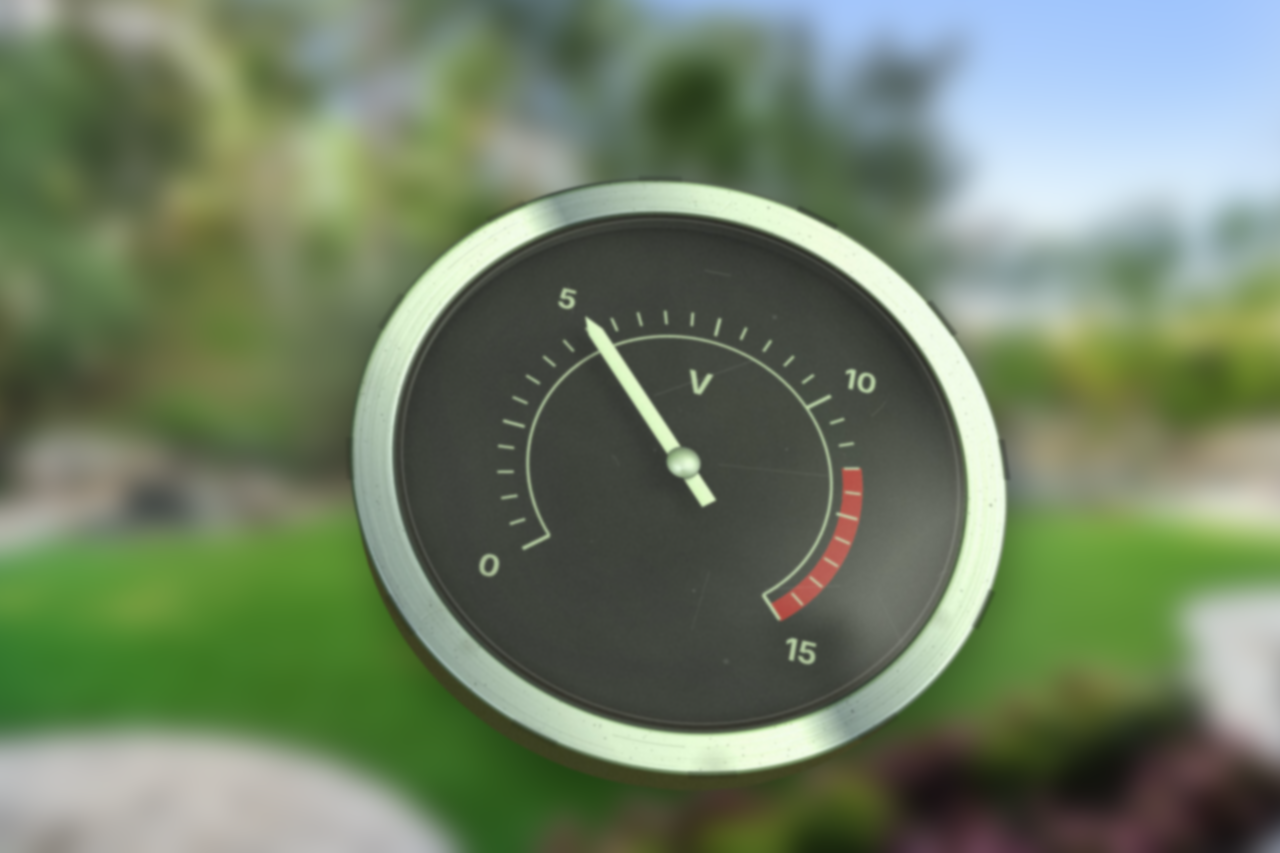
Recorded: 5 V
